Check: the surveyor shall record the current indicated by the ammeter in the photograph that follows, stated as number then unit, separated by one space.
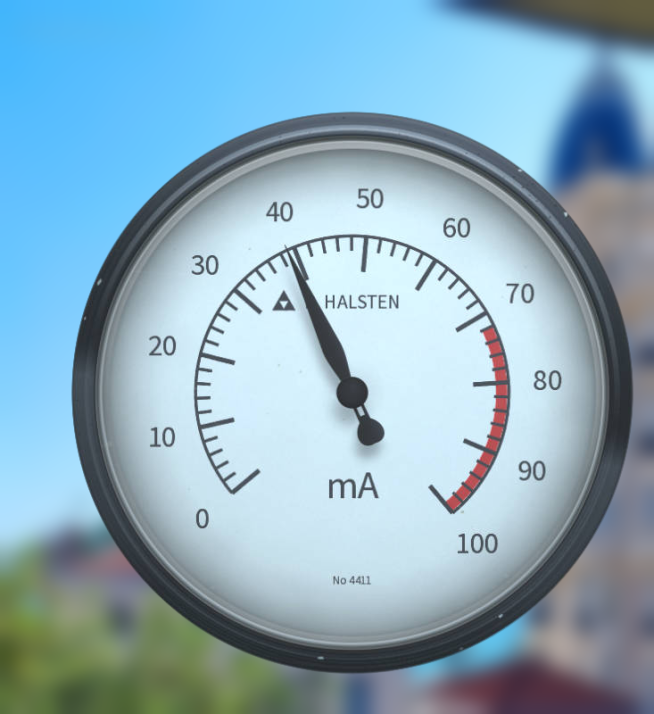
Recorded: 39 mA
